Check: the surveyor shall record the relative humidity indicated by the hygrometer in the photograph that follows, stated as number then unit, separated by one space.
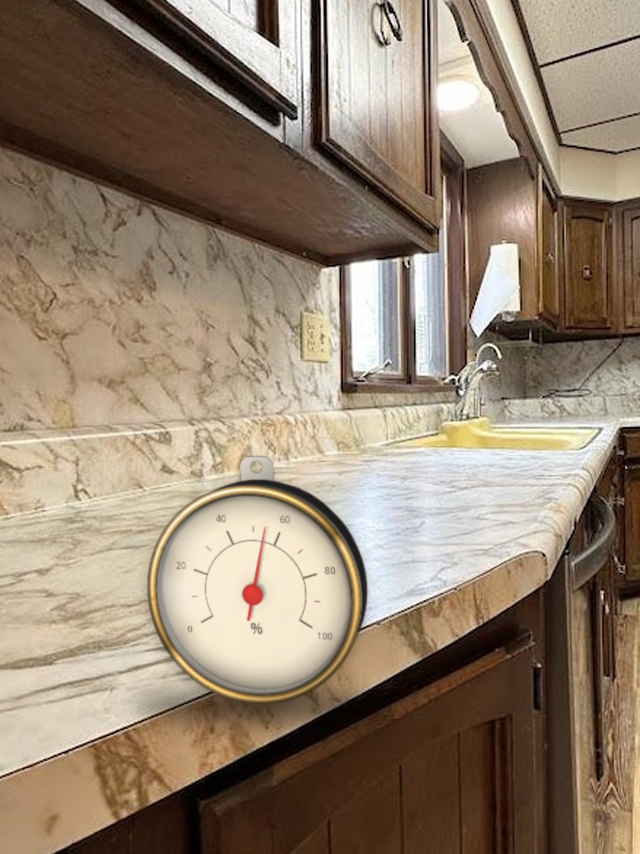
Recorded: 55 %
